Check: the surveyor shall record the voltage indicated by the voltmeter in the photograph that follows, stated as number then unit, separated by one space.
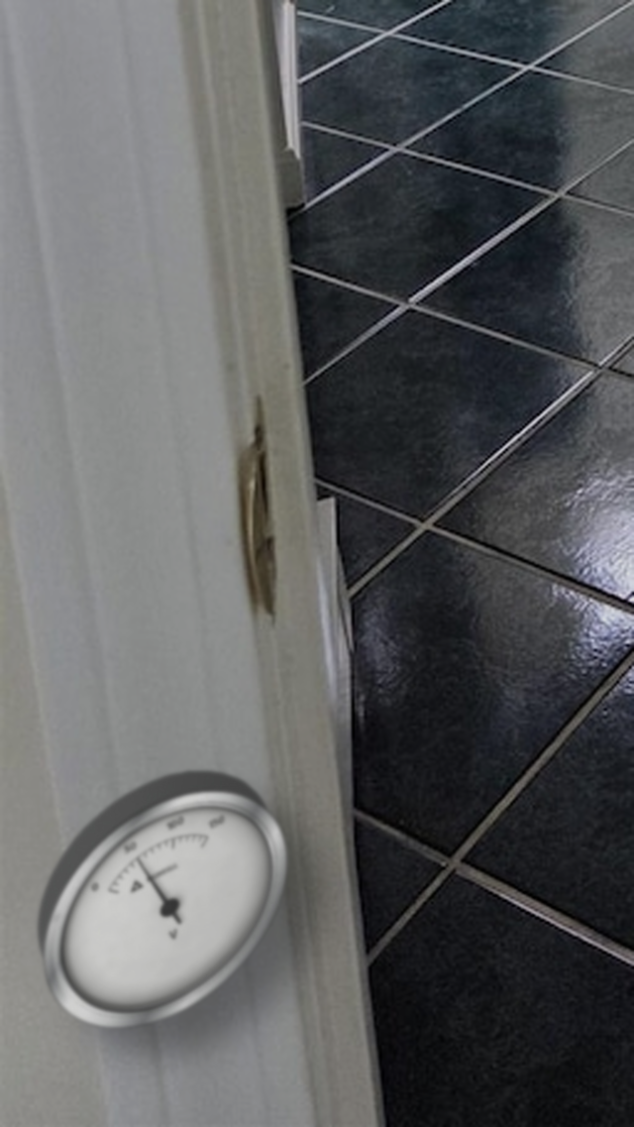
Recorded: 50 V
